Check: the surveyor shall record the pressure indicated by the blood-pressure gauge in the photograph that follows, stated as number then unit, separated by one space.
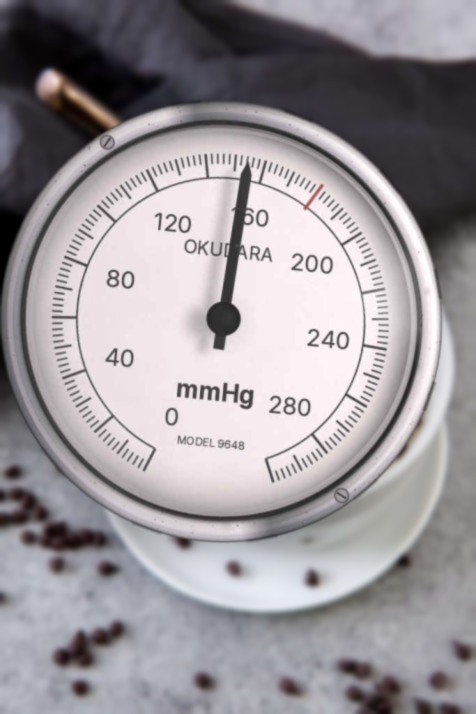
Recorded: 154 mmHg
